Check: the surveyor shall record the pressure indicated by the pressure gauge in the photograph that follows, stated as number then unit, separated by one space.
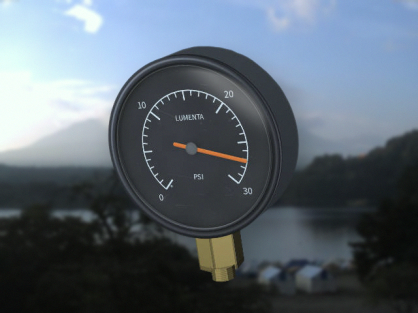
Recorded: 27 psi
